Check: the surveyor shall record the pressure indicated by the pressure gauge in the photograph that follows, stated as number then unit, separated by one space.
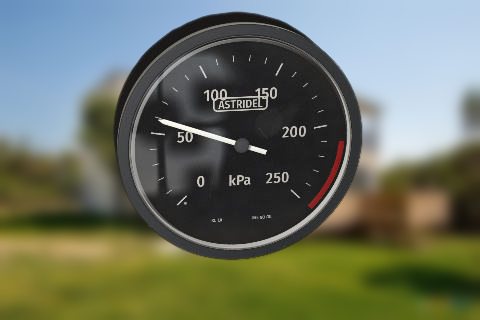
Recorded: 60 kPa
